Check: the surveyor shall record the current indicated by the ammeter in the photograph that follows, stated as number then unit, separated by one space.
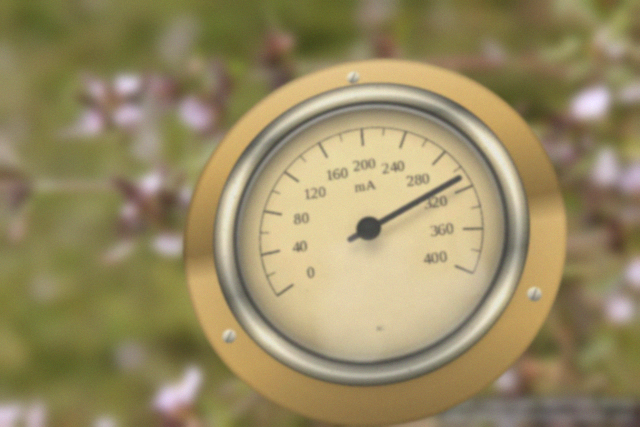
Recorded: 310 mA
